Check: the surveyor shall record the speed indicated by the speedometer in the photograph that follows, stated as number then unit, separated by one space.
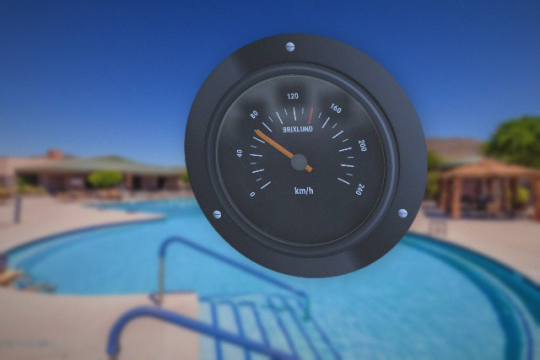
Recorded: 70 km/h
